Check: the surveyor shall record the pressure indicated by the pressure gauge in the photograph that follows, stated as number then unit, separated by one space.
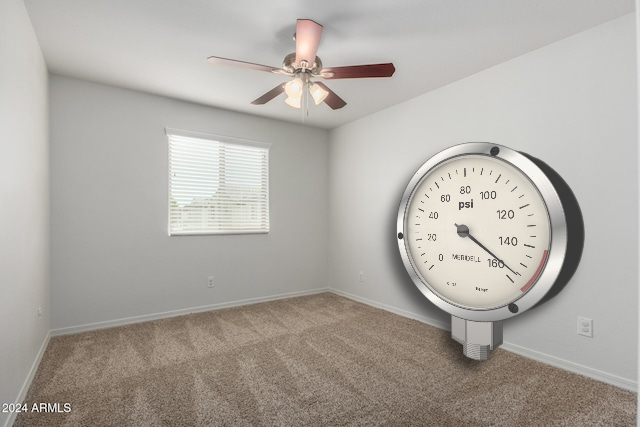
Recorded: 155 psi
